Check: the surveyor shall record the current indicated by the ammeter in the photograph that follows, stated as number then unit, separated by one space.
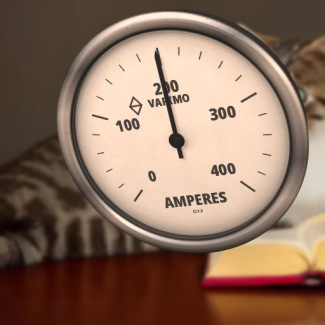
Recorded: 200 A
